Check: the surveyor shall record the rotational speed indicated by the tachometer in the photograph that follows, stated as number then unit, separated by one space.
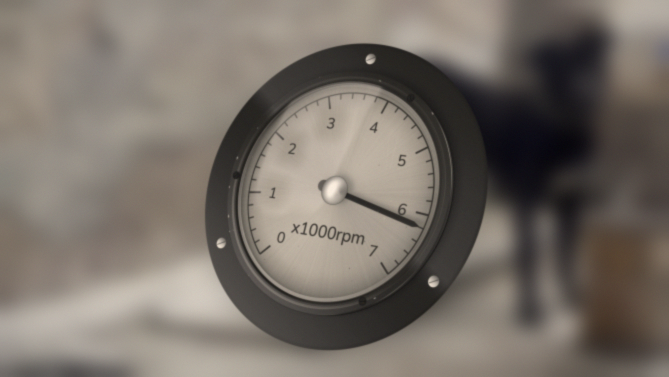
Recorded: 6200 rpm
